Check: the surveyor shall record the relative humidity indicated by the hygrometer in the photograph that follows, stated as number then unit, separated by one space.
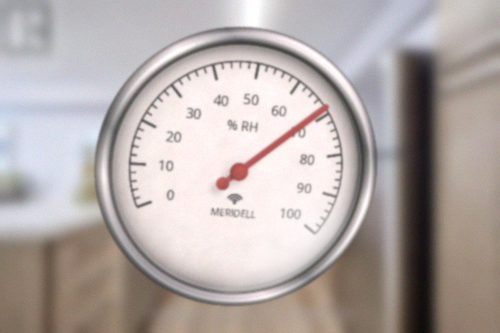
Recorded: 68 %
